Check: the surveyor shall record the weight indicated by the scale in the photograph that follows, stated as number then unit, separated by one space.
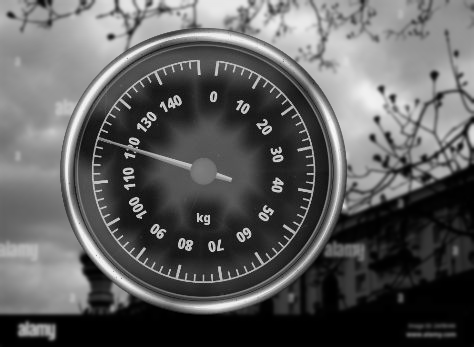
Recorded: 120 kg
